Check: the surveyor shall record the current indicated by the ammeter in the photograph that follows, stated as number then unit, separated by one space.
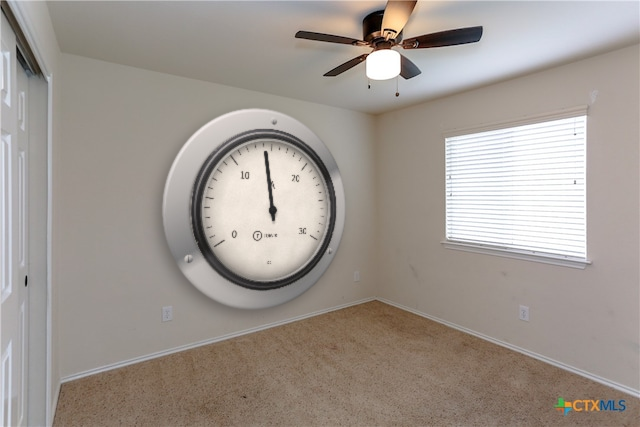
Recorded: 14 A
